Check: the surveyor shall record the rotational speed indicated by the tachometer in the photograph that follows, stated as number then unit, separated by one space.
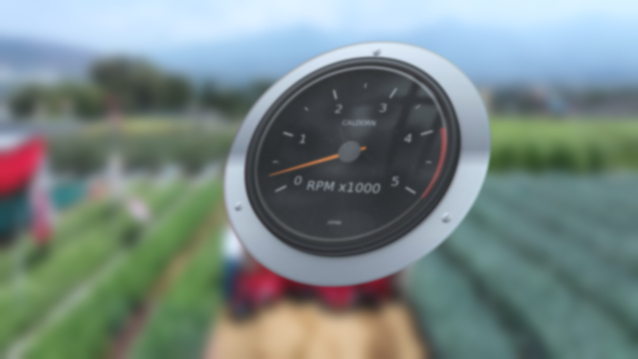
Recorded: 250 rpm
